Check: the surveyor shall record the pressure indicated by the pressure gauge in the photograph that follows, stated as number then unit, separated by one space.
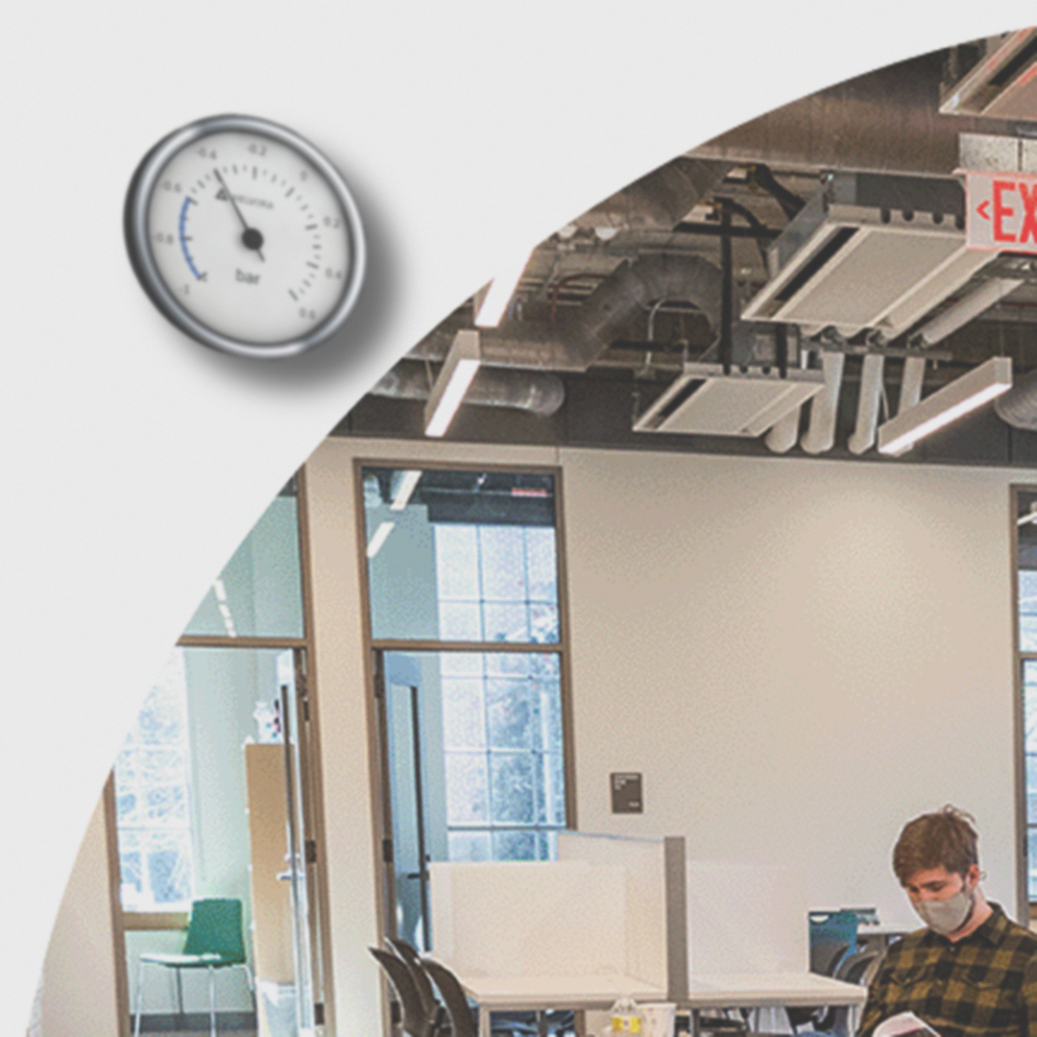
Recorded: -0.4 bar
